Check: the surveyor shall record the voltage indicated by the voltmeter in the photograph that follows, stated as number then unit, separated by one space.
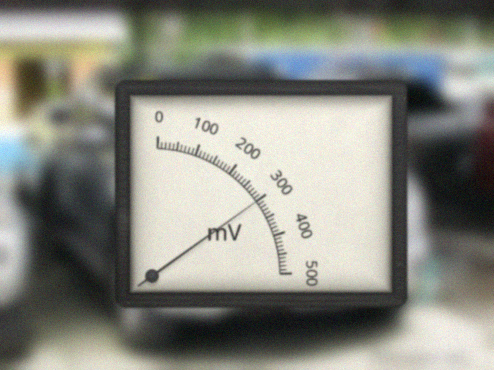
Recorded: 300 mV
